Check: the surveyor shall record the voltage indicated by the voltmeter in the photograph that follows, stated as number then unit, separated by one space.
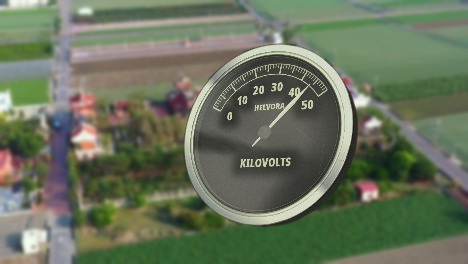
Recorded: 45 kV
